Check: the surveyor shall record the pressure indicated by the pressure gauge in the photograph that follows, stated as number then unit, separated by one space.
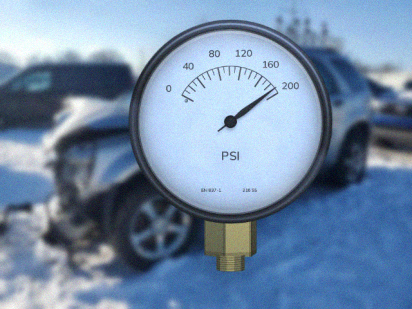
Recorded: 190 psi
